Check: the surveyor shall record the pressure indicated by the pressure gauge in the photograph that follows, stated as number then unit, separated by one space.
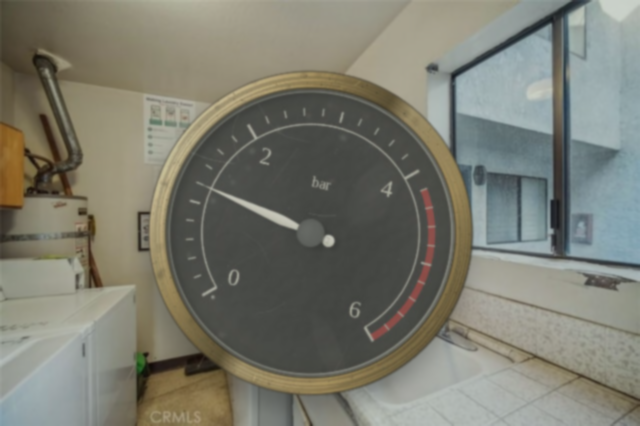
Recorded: 1.2 bar
